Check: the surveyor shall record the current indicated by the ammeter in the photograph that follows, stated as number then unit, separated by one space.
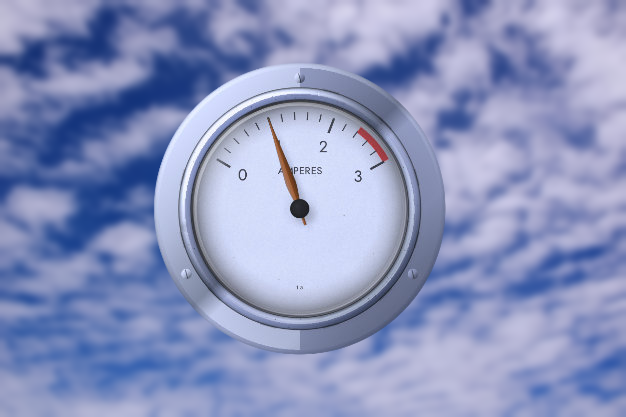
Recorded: 1 A
